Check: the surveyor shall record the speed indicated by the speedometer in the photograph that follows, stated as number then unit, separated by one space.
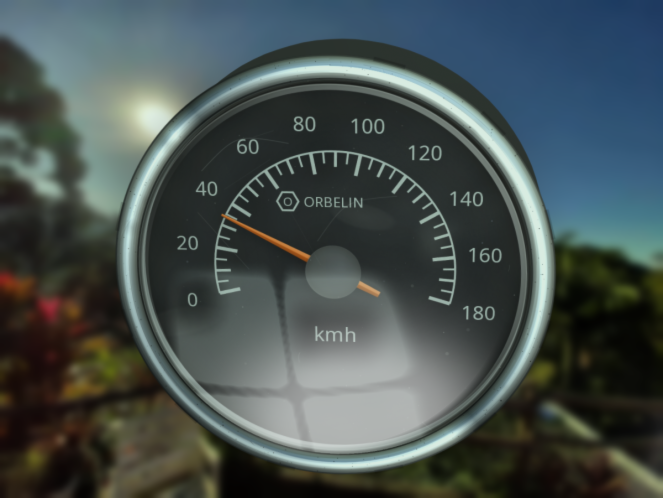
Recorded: 35 km/h
